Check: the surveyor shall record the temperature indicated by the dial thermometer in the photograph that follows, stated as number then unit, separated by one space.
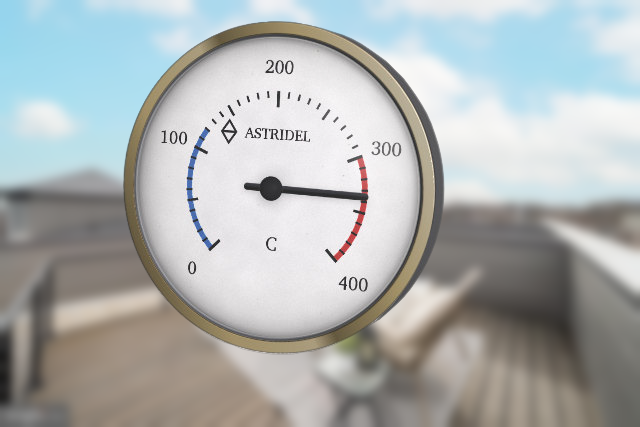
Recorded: 335 °C
